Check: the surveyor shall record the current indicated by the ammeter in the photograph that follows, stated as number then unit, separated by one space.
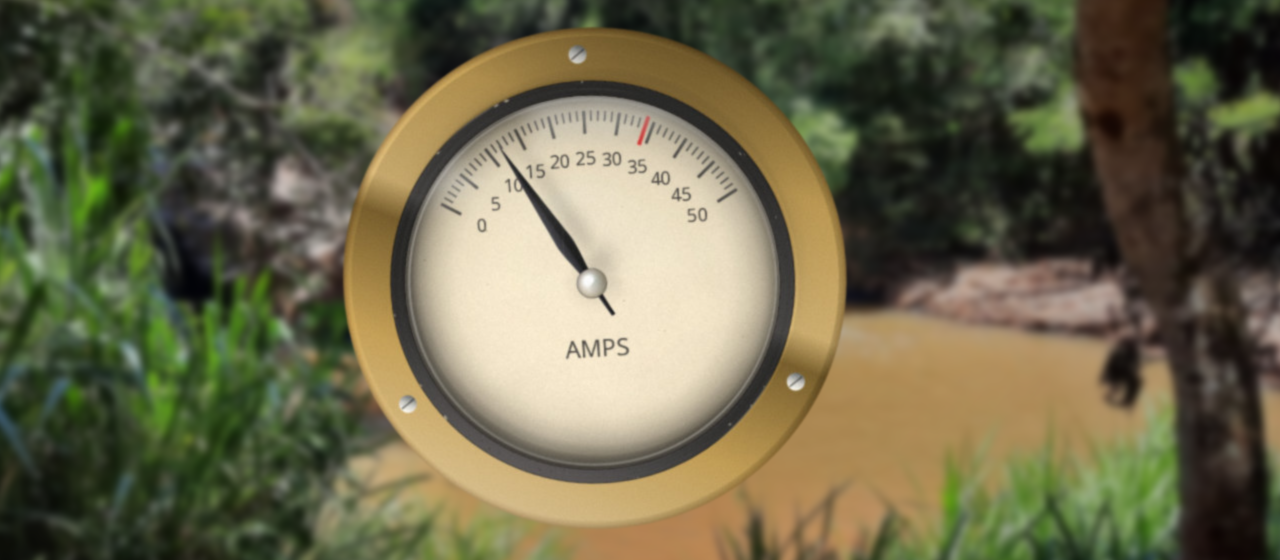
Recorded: 12 A
